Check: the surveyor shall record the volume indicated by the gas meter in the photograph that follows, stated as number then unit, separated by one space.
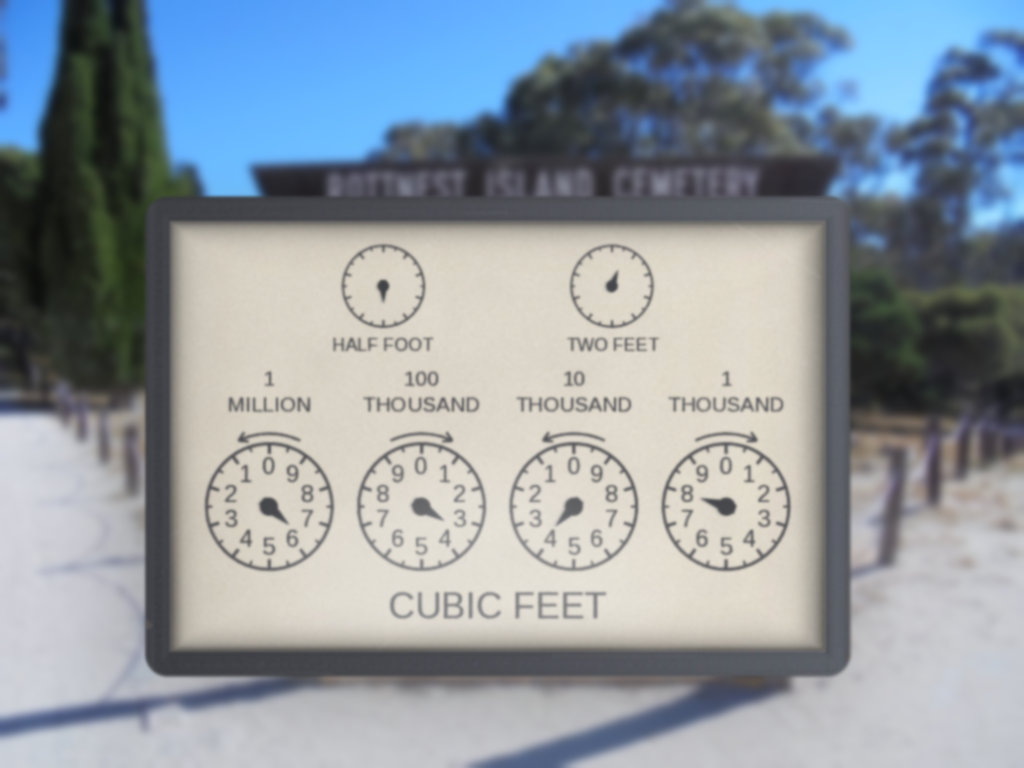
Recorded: 633800 ft³
